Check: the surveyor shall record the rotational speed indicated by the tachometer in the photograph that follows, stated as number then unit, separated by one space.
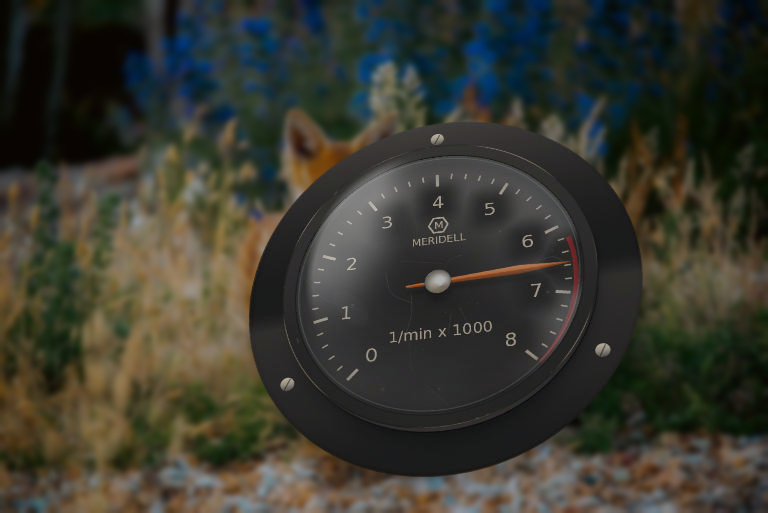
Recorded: 6600 rpm
